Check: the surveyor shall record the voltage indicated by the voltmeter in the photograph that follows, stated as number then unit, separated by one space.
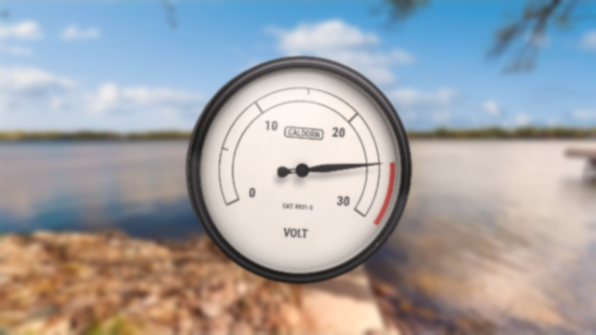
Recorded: 25 V
